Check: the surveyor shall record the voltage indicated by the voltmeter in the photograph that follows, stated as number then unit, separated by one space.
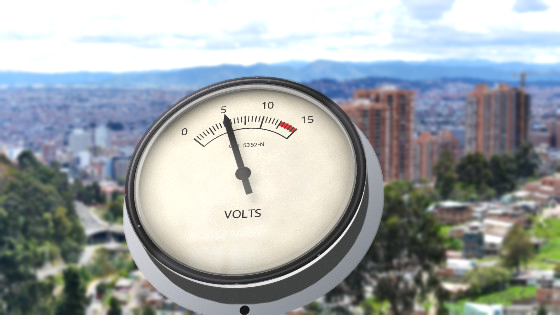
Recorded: 5 V
